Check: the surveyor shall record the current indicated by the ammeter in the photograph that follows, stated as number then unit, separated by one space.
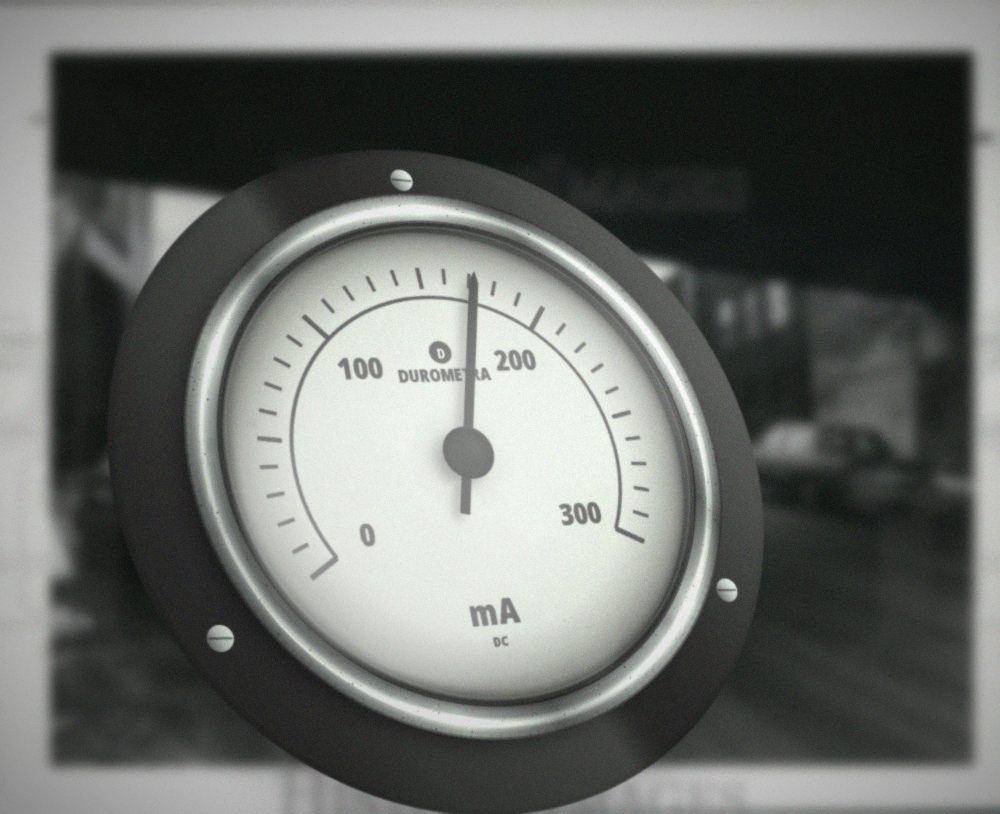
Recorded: 170 mA
